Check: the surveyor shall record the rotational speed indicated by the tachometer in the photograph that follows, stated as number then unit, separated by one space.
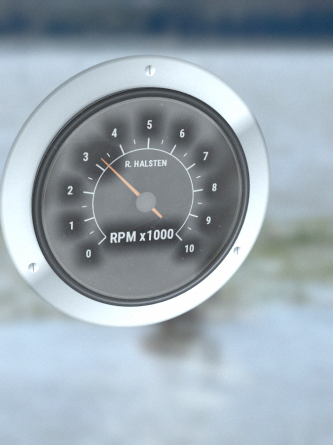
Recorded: 3250 rpm
